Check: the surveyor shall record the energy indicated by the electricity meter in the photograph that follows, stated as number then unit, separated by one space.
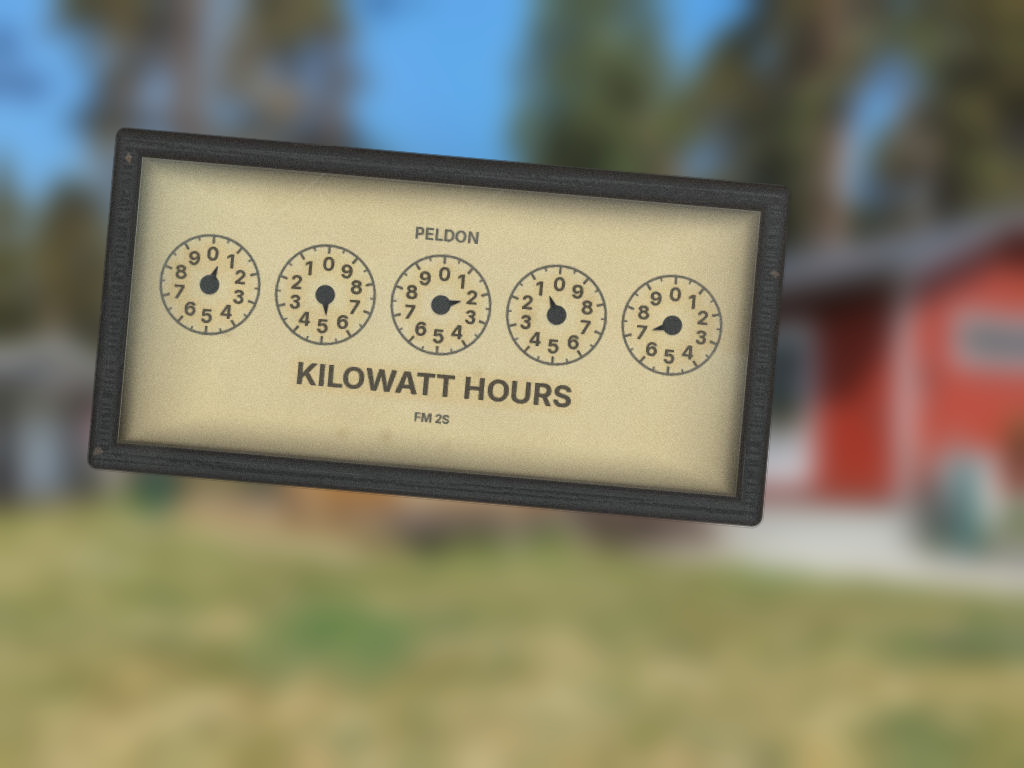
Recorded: 5207 kWh
